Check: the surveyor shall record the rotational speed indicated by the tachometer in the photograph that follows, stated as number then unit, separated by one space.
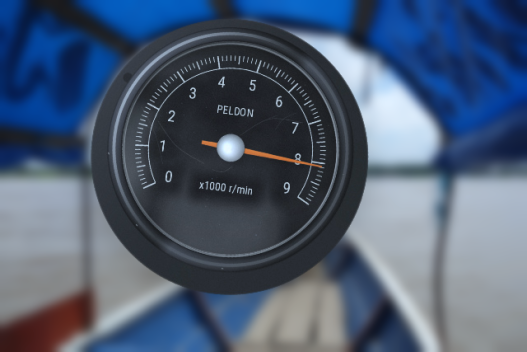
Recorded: 8100 rpm
